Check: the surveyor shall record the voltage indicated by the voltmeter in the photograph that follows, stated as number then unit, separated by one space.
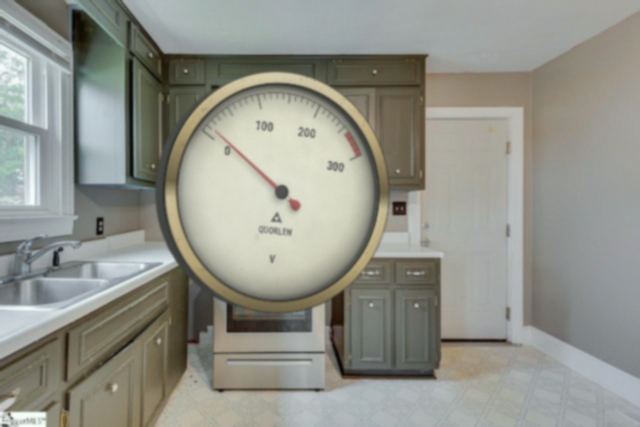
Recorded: 10 V
